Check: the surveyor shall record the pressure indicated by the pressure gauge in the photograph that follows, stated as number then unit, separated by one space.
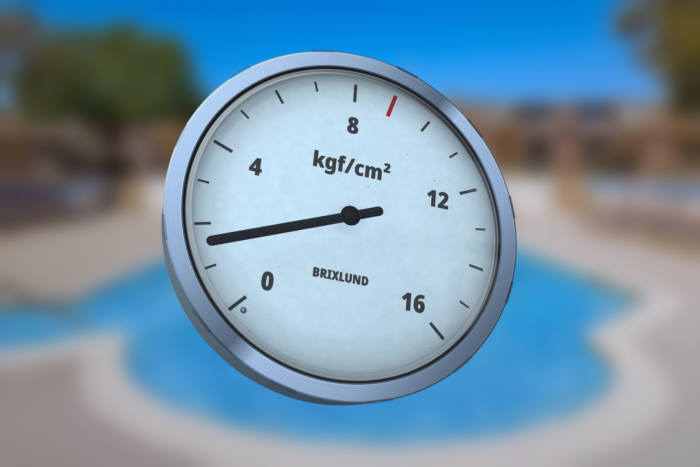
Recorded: 1.5 kg/cm²
